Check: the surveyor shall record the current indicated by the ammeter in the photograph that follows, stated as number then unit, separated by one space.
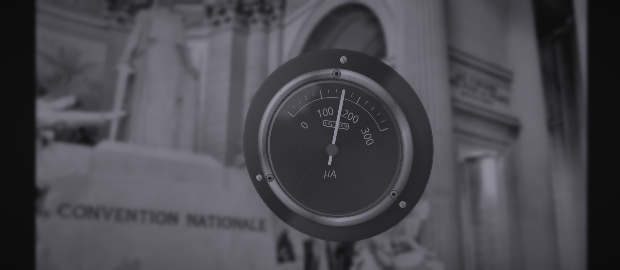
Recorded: 160 µA
